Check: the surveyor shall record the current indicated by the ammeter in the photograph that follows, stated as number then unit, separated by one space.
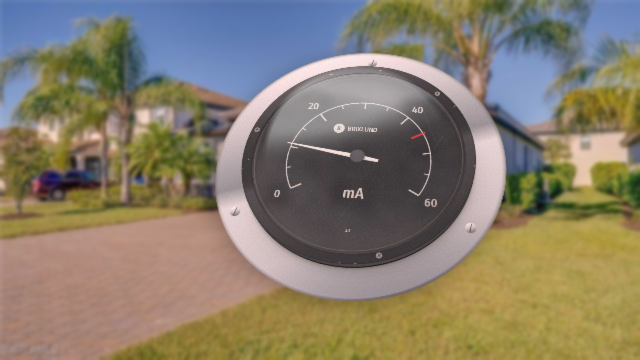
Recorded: 10 mA
